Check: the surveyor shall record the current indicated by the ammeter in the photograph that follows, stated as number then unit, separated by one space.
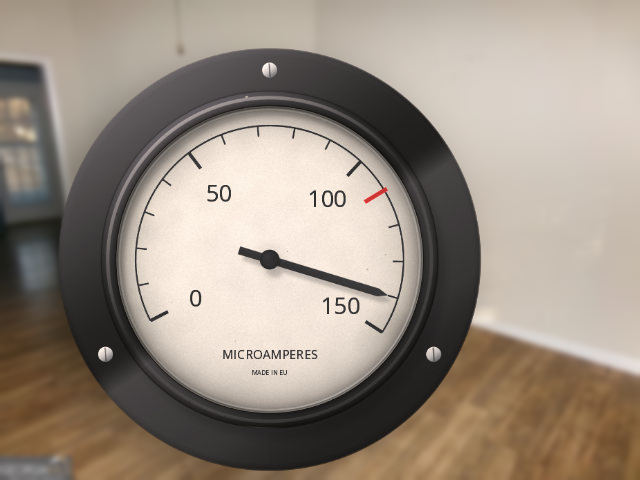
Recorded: 140 µA
